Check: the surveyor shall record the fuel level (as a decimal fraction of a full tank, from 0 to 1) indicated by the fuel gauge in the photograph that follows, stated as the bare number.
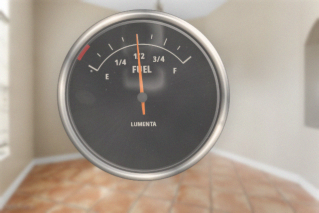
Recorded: 0.5
